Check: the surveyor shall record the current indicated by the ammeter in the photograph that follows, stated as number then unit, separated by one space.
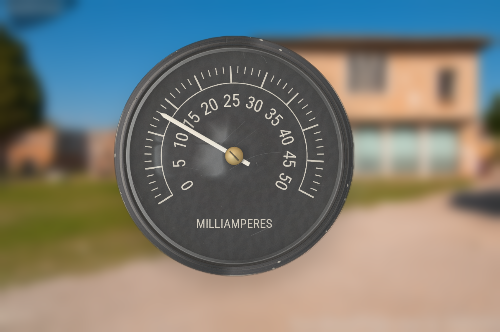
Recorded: 13 mA
